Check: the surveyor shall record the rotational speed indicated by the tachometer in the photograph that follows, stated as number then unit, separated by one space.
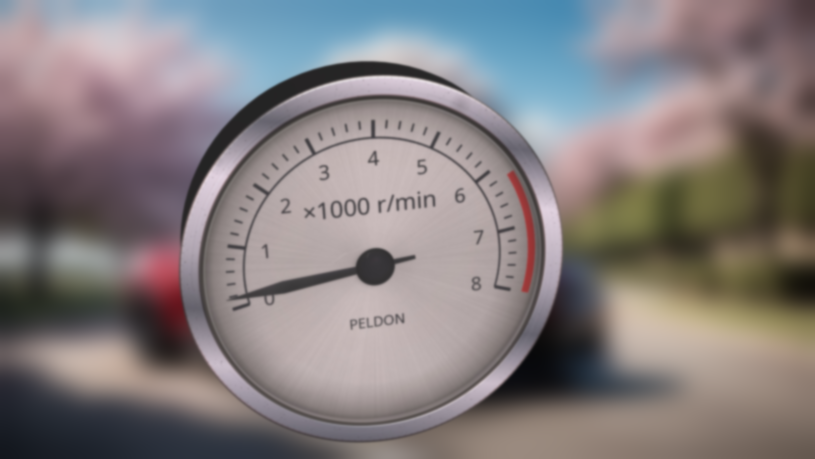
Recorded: 200 rpm
